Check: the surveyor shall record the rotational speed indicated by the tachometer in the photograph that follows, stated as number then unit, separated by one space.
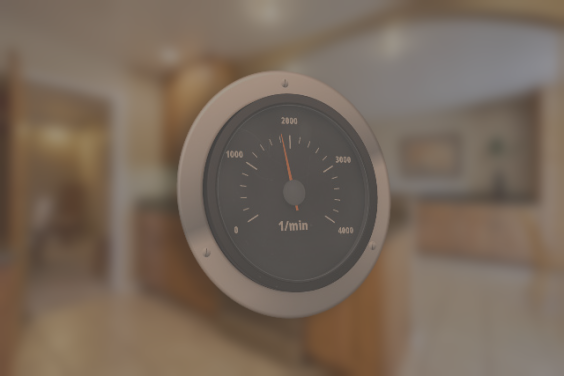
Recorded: 1800 rpm
